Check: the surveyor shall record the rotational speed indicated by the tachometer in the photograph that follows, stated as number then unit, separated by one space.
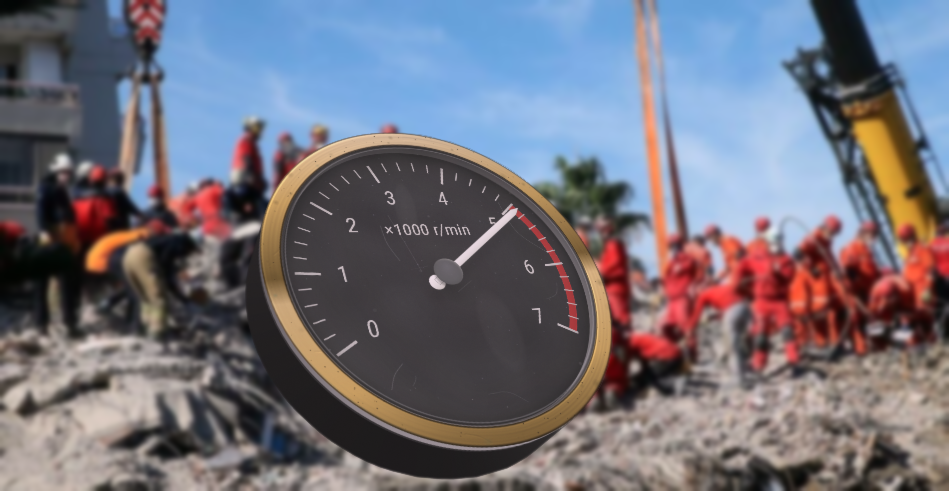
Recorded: 5100 rpm
